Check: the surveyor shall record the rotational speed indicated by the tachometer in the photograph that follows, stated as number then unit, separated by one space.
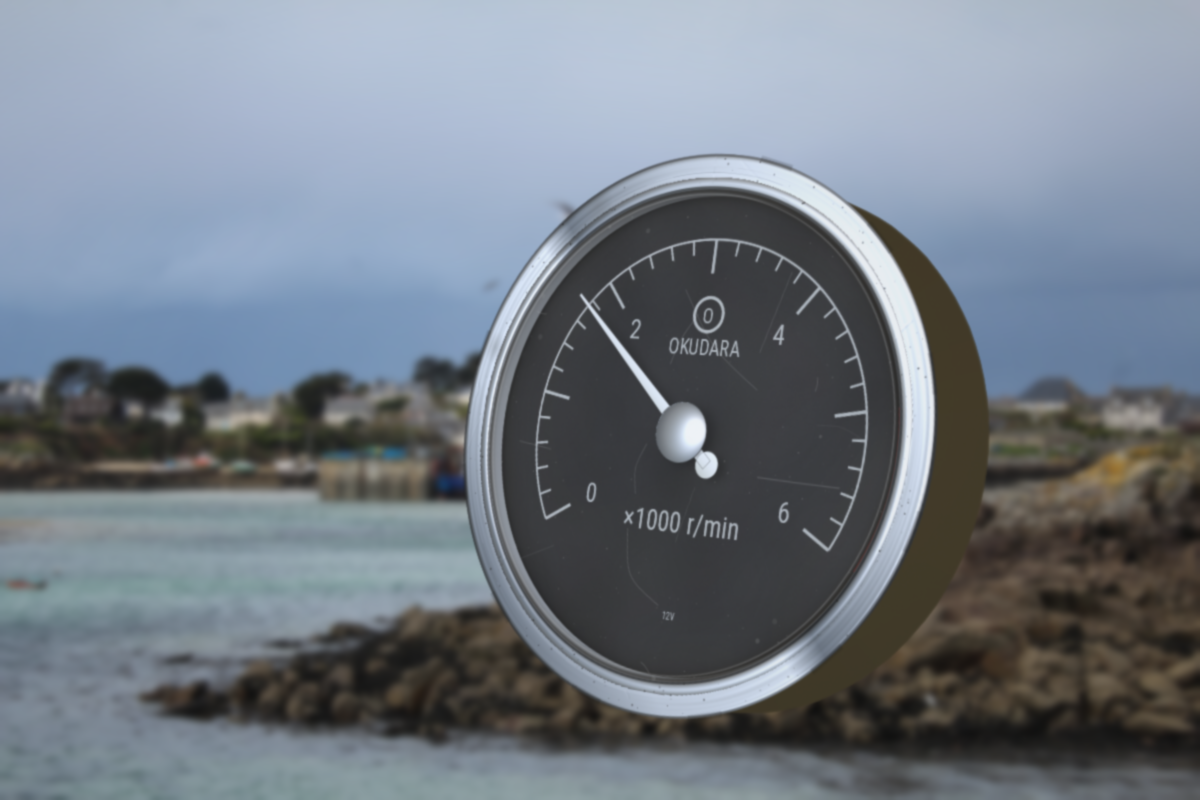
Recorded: 1800 rpm
